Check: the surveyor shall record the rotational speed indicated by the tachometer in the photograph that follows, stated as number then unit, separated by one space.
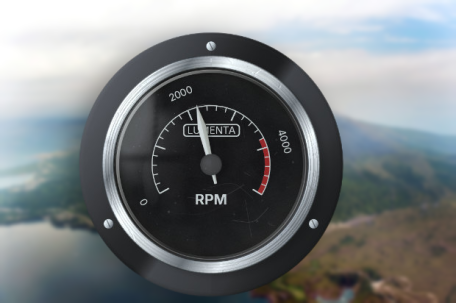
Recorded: 2200 rpm
